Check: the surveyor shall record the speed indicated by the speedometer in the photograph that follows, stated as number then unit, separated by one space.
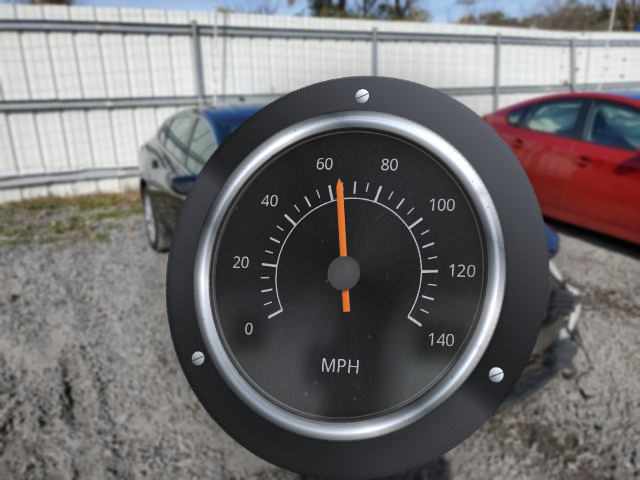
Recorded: 65 mph
